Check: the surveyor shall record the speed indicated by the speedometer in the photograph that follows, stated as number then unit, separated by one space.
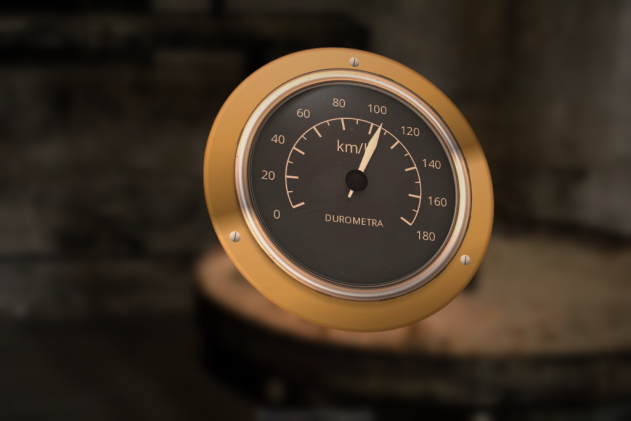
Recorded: 105 km/h
